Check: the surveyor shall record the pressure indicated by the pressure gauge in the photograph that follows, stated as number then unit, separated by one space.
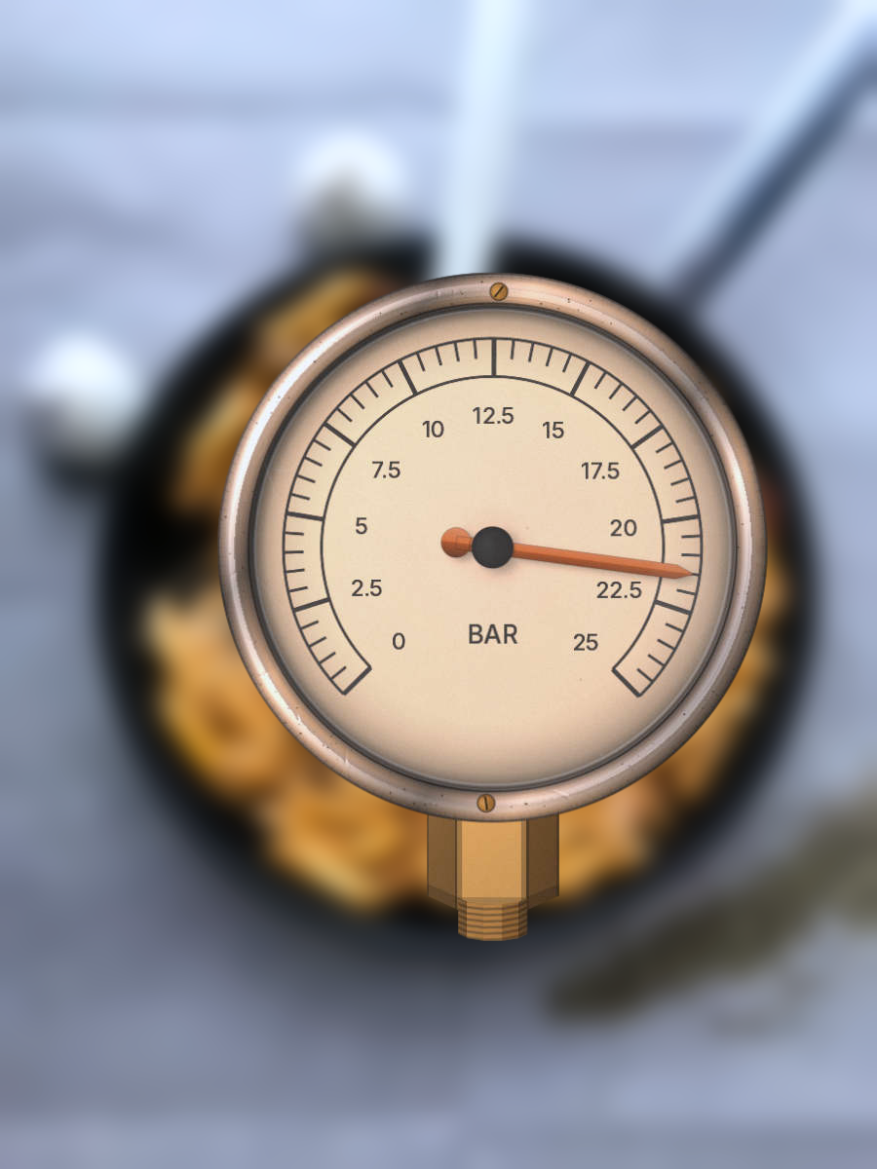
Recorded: 21.5 bar
